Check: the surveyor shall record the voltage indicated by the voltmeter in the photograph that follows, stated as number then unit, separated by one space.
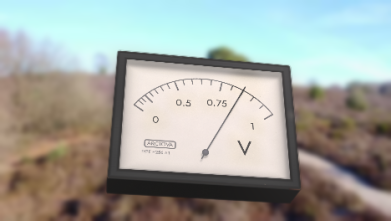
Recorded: 0.85 V
